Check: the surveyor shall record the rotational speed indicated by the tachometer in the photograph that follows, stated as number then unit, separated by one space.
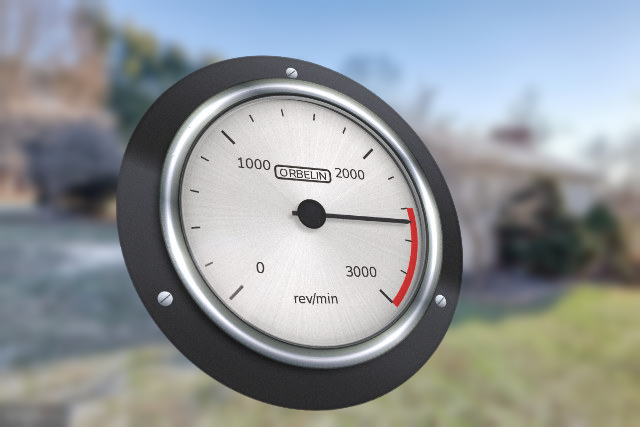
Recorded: 2500 rpm
